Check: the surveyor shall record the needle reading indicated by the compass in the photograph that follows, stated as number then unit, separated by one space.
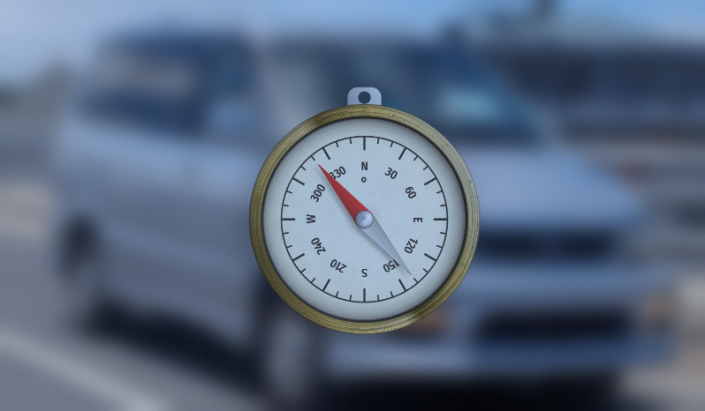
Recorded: 320 °
